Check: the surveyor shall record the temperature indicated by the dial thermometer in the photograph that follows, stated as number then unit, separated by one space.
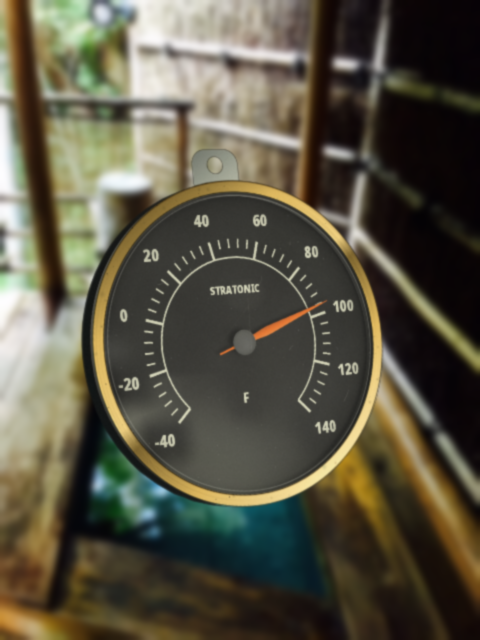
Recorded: 96 °F
